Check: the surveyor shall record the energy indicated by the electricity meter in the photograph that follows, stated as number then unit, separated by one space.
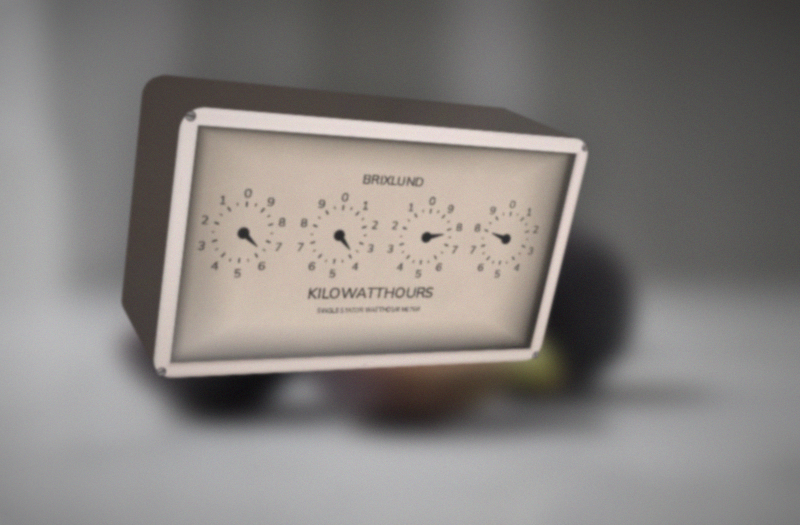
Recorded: 6378 kWh
